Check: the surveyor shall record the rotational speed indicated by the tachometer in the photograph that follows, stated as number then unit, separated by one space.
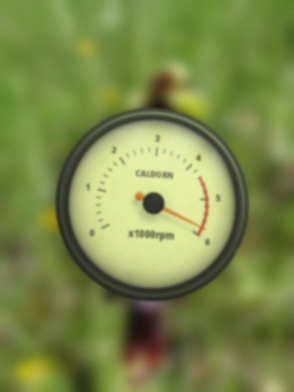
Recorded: 5800 rpm
